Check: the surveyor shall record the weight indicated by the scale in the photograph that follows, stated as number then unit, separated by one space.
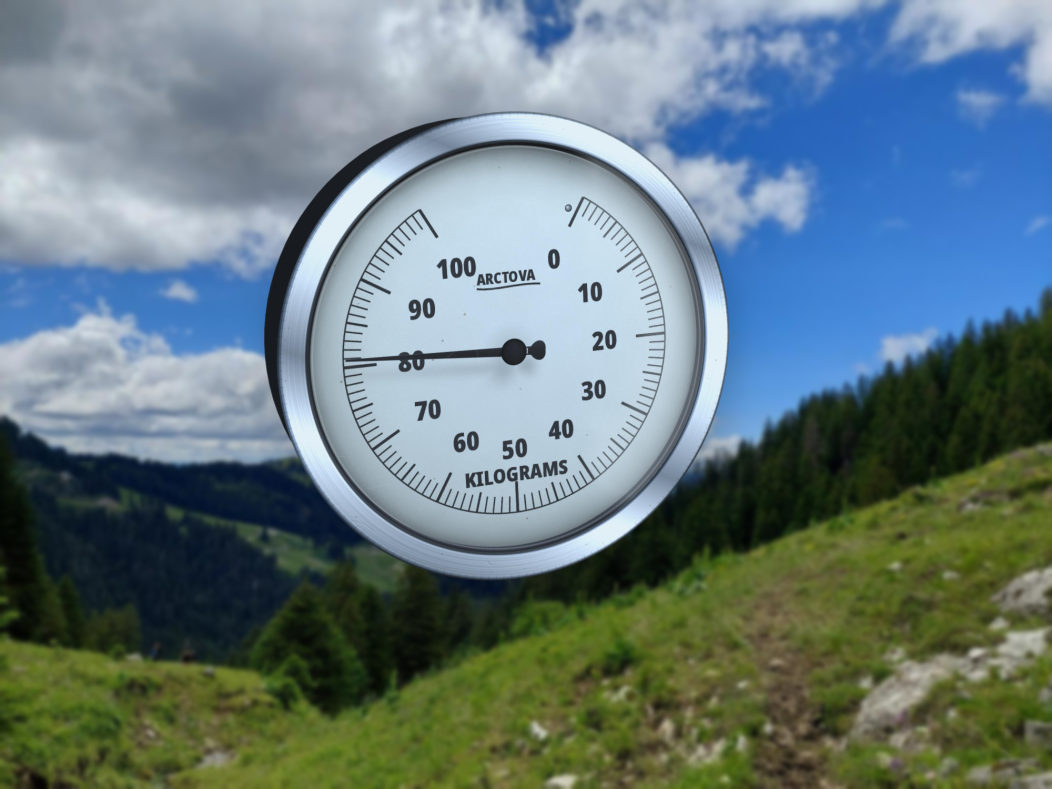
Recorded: 81 kg
